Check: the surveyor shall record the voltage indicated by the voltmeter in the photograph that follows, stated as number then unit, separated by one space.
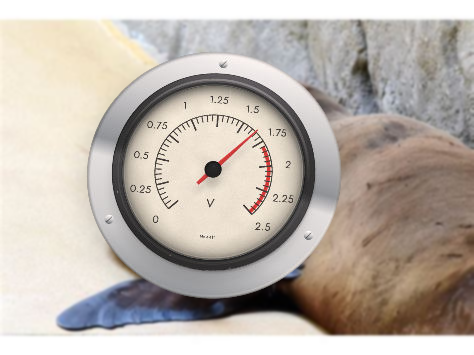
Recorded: 1.65 V
